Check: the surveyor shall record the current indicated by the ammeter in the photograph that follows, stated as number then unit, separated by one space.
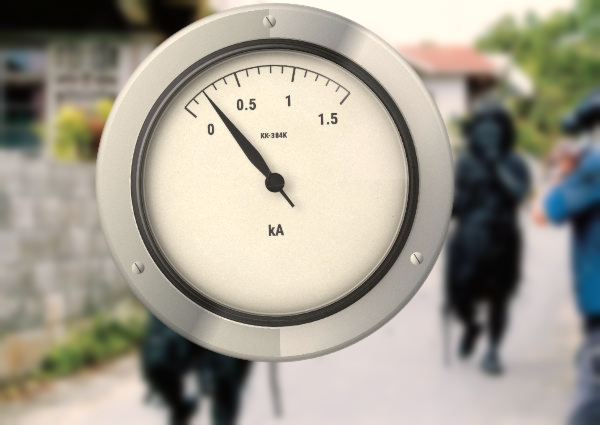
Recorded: 0.2 kA
